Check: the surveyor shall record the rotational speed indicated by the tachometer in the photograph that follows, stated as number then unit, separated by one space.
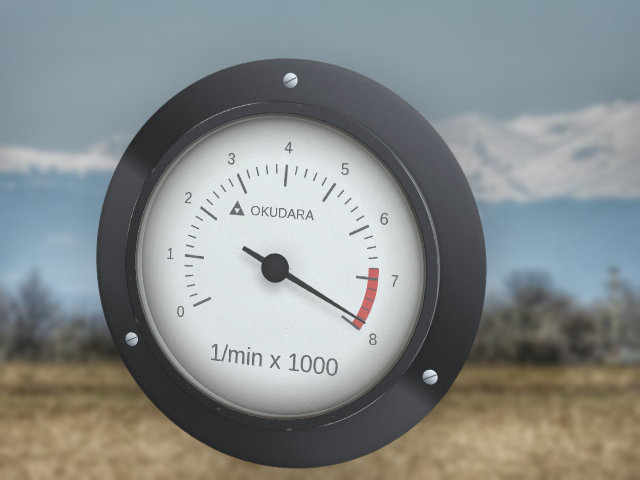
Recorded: 7800 rpm
